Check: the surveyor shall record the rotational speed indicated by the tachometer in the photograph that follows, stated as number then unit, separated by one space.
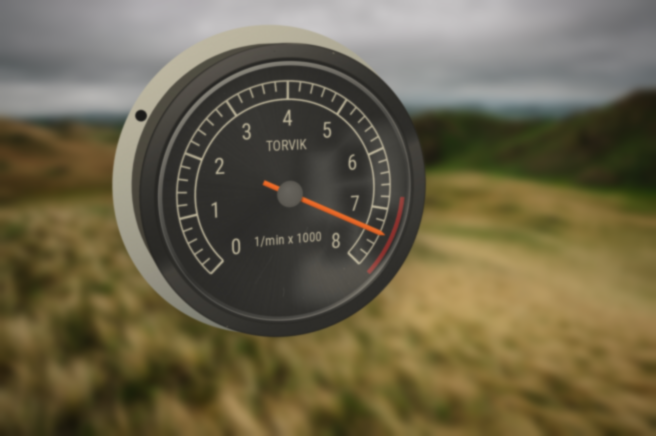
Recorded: 7400 rpm
